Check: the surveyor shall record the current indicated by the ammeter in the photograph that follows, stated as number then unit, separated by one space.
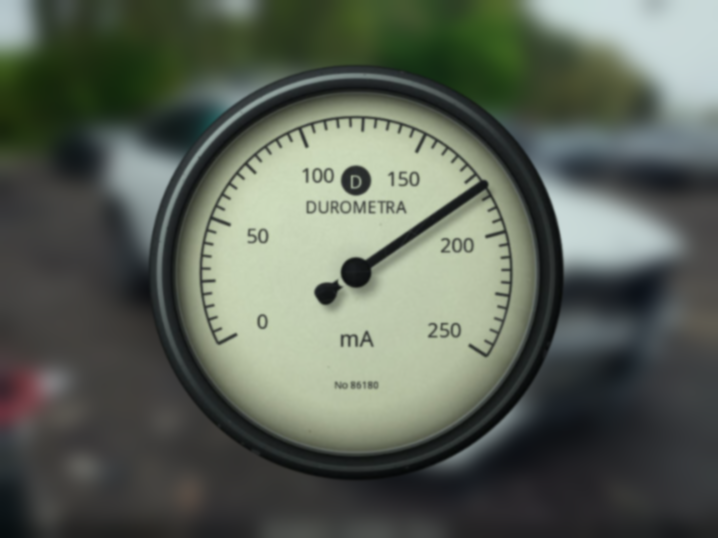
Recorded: 180 mA
